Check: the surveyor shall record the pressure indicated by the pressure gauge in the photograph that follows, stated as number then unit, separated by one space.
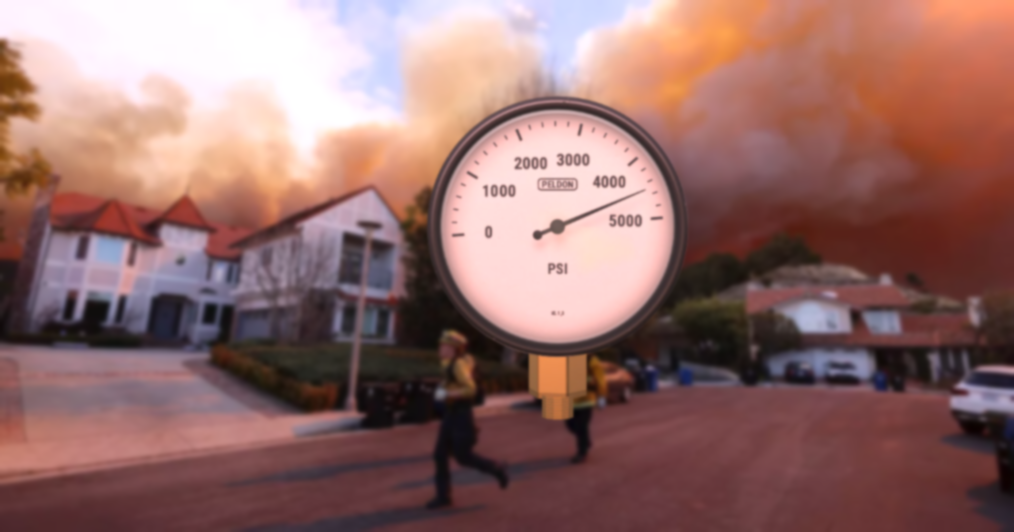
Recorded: 4500 psi
